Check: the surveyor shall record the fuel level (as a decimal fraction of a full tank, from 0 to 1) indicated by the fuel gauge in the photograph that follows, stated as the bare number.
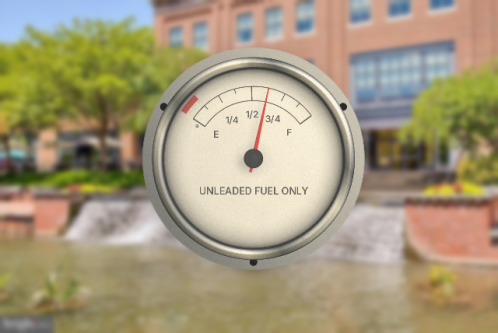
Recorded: 0.625
